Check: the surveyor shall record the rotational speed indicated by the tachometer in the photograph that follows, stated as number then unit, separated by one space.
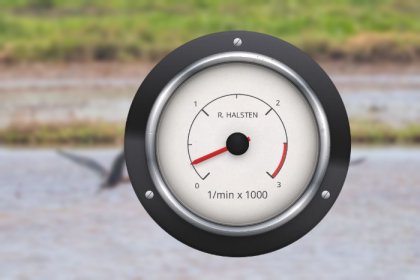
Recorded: 250 rpm
